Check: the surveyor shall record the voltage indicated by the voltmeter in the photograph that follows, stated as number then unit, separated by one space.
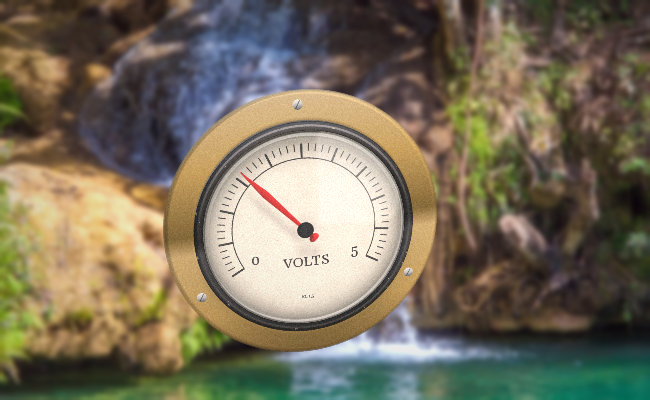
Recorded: 1.6 V
